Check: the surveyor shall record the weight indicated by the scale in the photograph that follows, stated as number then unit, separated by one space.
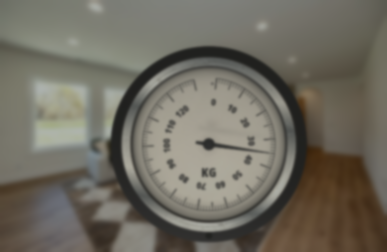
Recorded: 35 kg
